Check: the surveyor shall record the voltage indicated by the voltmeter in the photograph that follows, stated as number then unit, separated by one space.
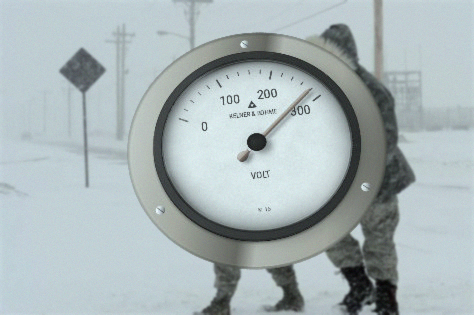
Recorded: 280 V
